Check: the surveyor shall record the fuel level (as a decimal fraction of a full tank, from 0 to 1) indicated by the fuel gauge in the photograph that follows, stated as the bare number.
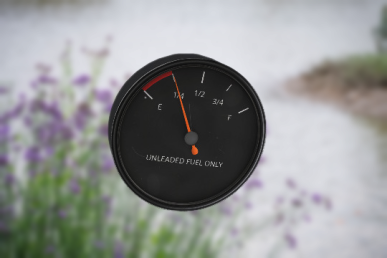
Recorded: 0.25
